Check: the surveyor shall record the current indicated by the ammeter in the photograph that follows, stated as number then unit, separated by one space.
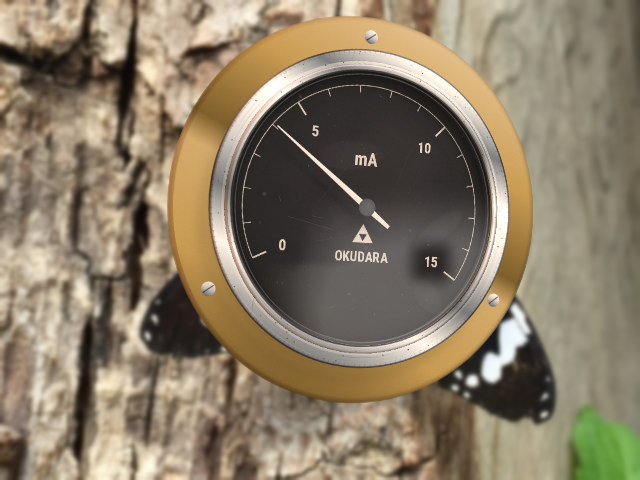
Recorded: 4 mA
